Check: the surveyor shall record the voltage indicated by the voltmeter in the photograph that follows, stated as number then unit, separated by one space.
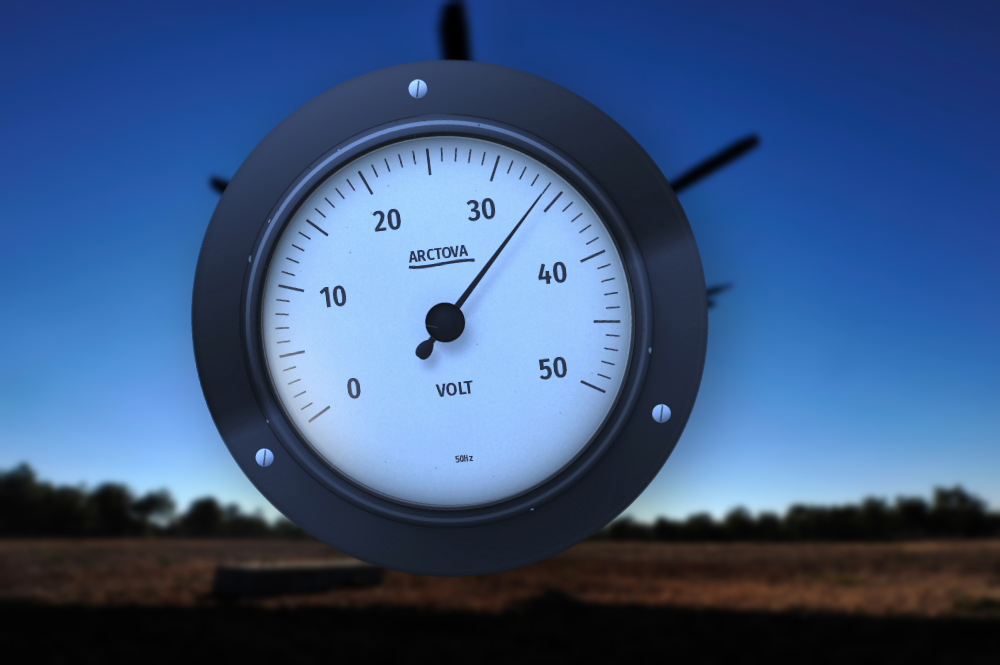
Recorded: 34 V
